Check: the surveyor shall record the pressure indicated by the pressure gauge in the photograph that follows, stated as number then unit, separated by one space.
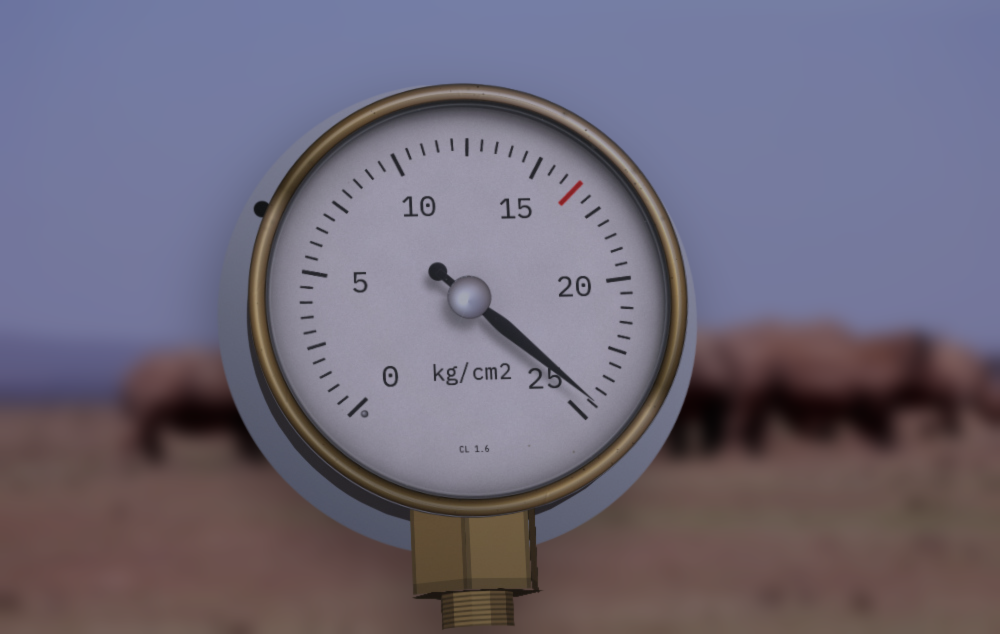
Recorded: 24.5 kg/cm²
